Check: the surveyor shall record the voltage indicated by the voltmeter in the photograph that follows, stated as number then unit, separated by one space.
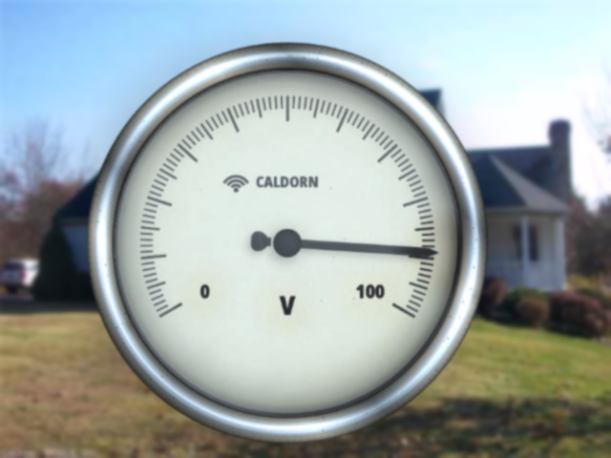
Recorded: 89 V
